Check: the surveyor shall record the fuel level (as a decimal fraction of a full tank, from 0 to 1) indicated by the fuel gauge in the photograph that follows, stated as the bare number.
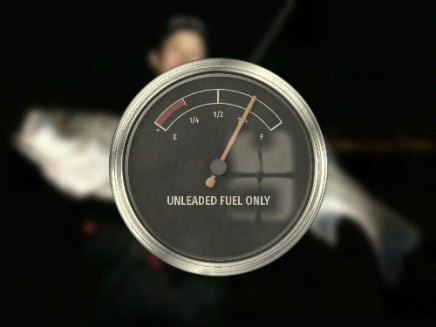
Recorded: 0.75
